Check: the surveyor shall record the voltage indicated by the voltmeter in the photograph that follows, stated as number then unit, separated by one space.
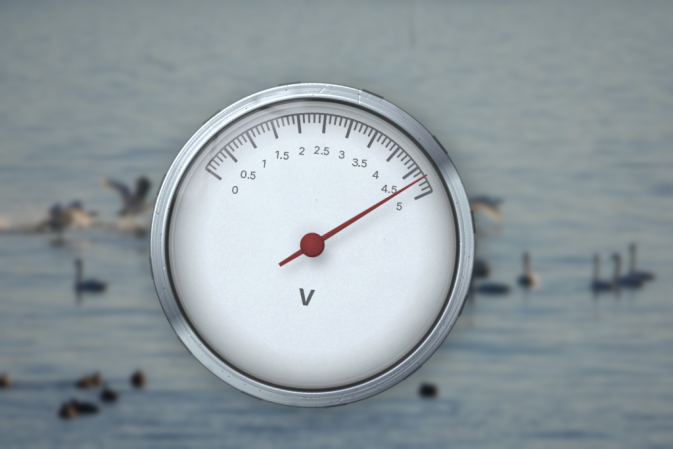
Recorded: 4.7 V
